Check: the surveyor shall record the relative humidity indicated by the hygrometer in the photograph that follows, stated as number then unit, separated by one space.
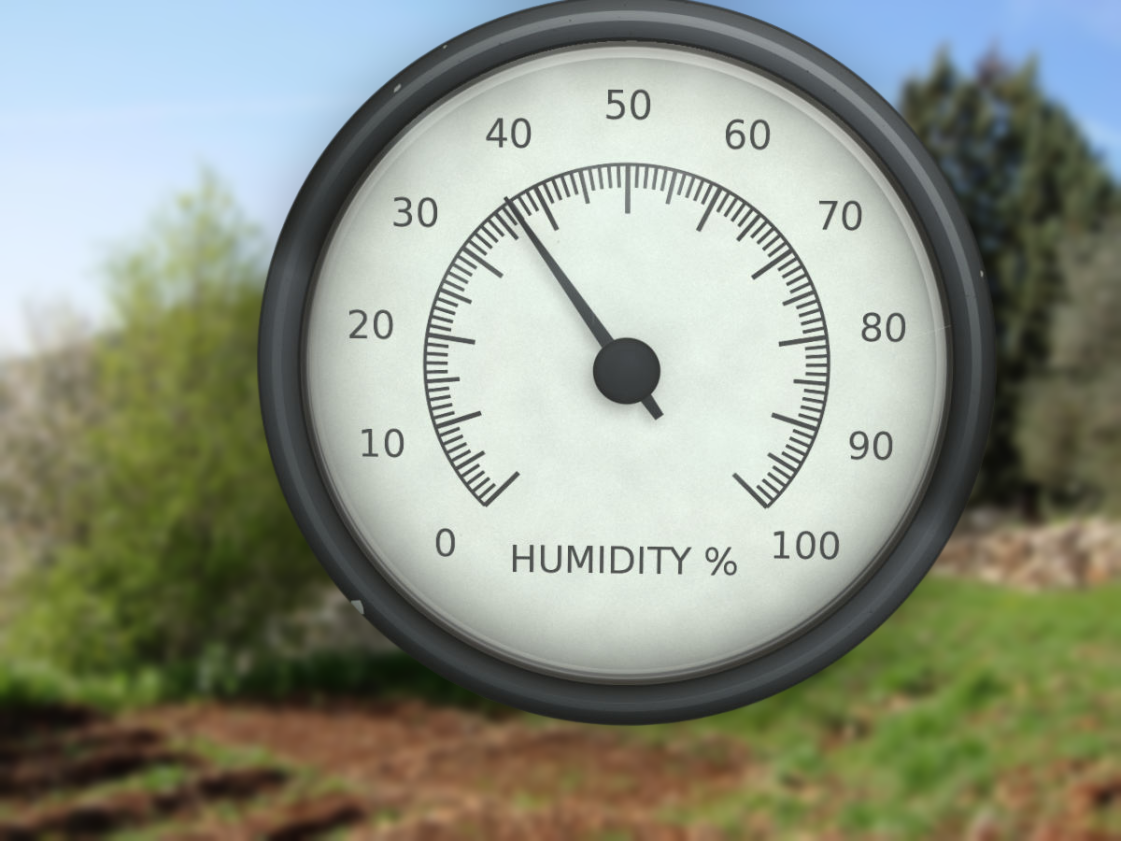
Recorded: 37 %
